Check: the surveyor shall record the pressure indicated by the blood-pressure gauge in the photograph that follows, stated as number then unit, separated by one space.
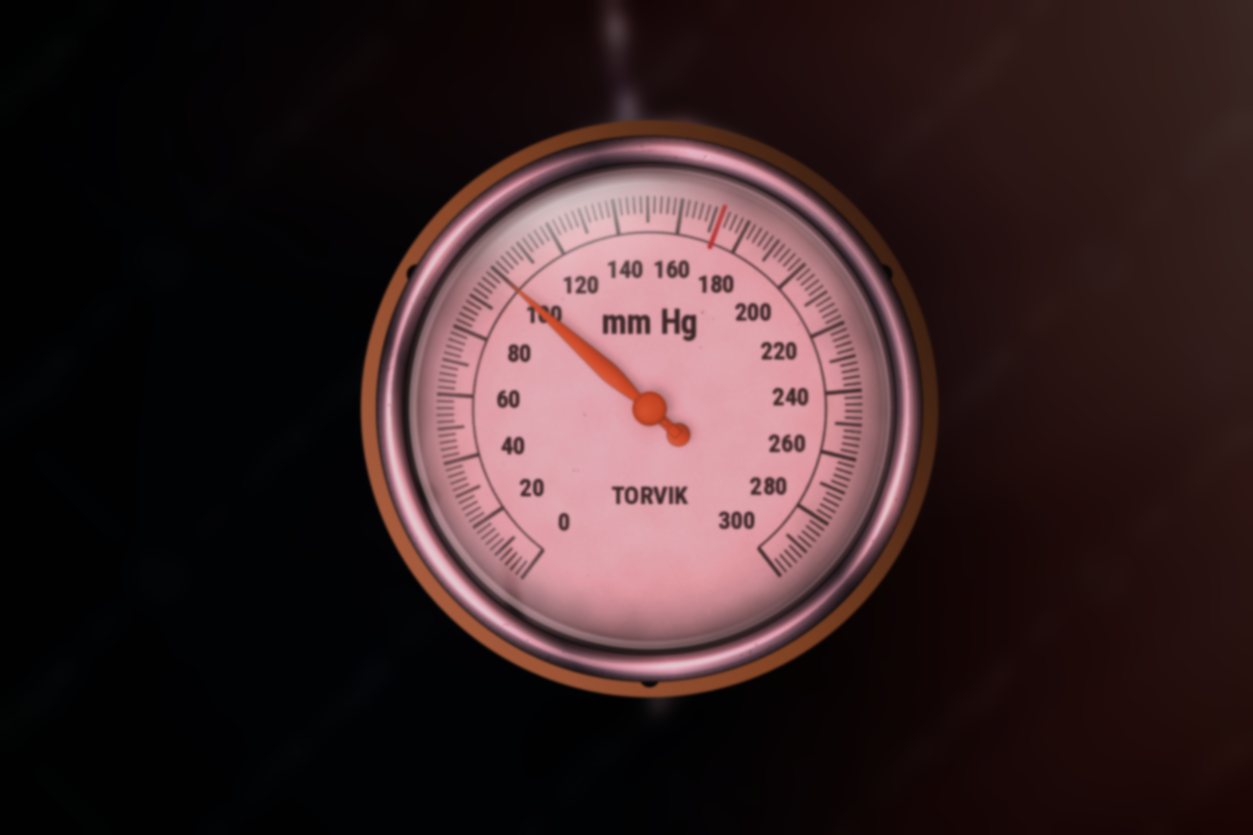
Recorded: 100 mmHg
